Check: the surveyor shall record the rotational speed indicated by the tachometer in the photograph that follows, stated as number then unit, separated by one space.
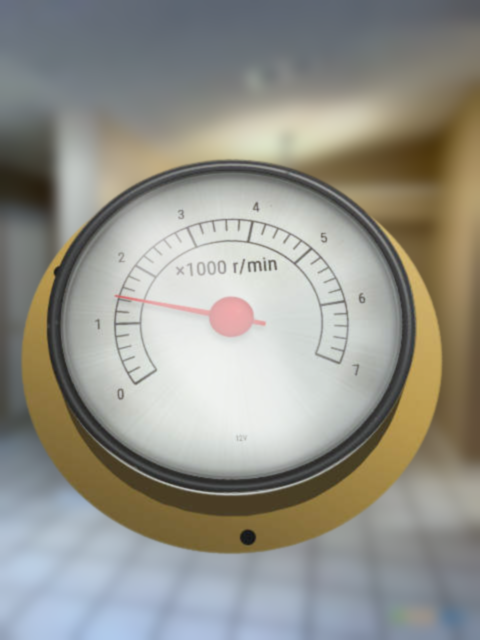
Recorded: 1400 rpm
